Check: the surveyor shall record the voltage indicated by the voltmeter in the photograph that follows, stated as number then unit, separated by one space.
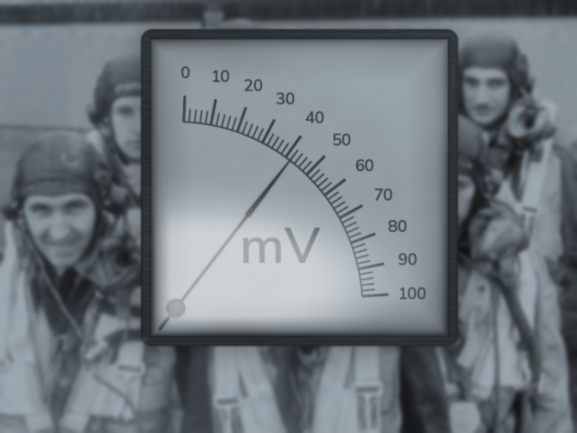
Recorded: 42 mV
